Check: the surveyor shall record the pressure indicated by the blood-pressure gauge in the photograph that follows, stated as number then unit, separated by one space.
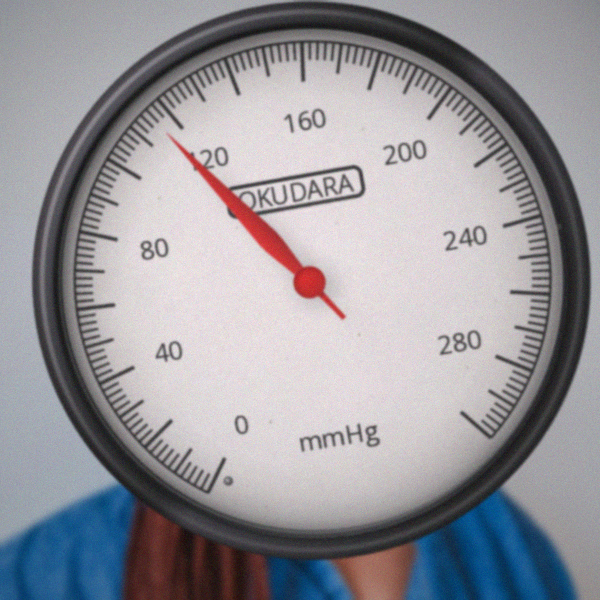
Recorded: 116 mmHg
